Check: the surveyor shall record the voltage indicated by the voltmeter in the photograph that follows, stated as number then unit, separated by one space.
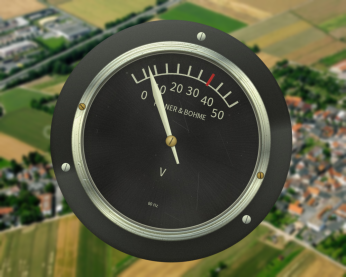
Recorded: 7.5 V
